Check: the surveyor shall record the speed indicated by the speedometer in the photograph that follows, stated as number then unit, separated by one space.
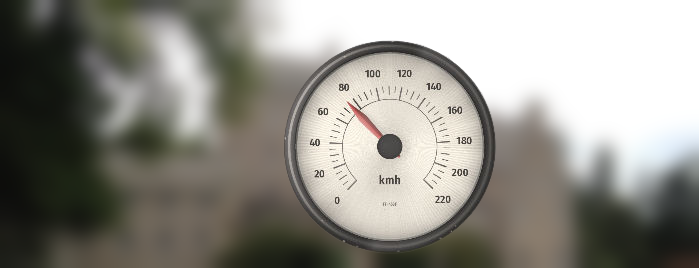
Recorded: 75 km/h
